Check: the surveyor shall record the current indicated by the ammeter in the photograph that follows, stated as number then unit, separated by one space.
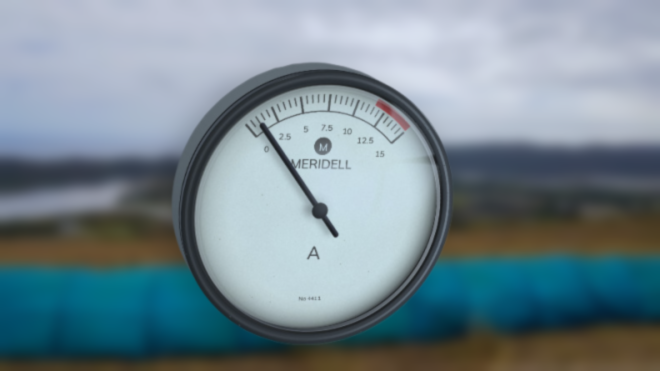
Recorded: 1 A
